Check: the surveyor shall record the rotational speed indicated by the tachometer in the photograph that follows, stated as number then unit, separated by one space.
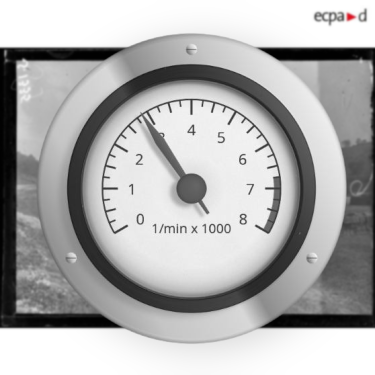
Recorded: 2875 rpm
